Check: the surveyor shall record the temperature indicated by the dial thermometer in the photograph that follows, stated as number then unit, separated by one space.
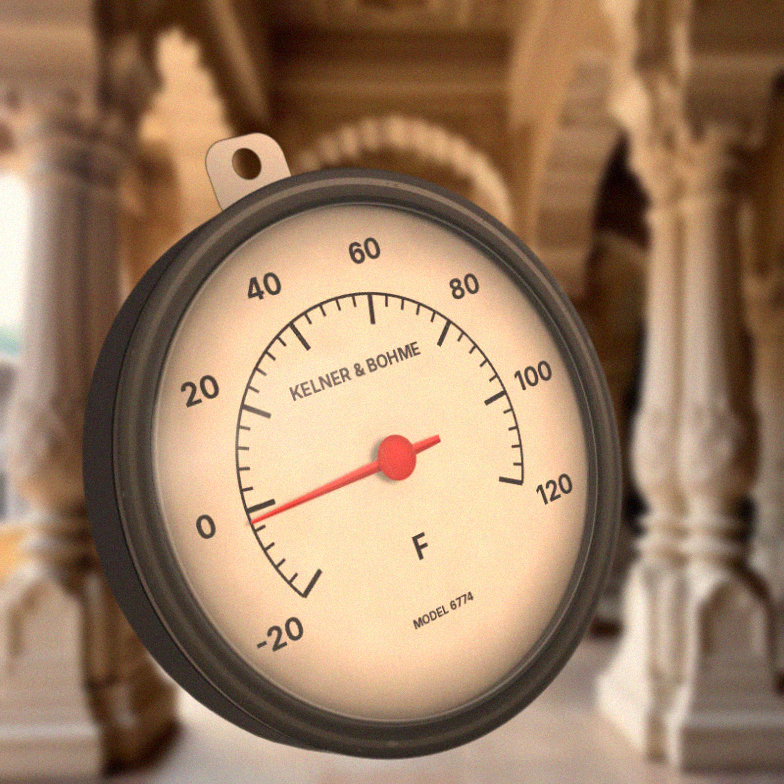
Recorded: -2 °F
